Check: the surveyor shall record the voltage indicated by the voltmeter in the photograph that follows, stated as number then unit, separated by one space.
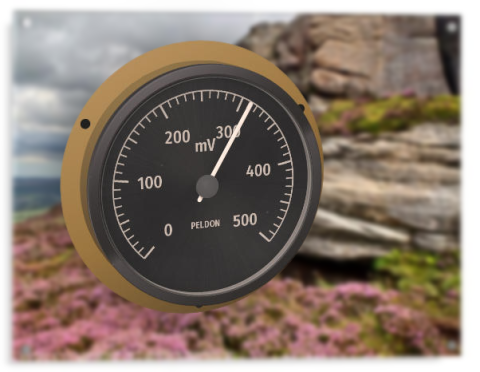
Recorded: 310 mV
